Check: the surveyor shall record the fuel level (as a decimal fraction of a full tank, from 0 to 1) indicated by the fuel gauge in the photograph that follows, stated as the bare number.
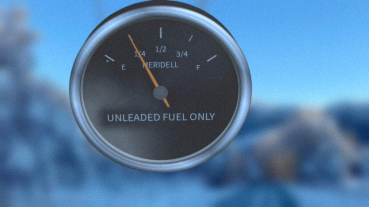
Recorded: 0.25
